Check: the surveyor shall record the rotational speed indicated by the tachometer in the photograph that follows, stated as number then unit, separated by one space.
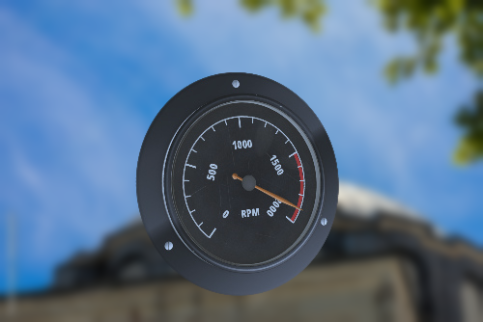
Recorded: 1900 rpm
